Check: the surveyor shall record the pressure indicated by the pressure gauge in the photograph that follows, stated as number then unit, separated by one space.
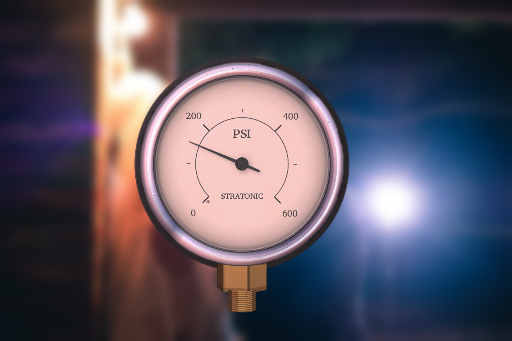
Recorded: 150 psi
